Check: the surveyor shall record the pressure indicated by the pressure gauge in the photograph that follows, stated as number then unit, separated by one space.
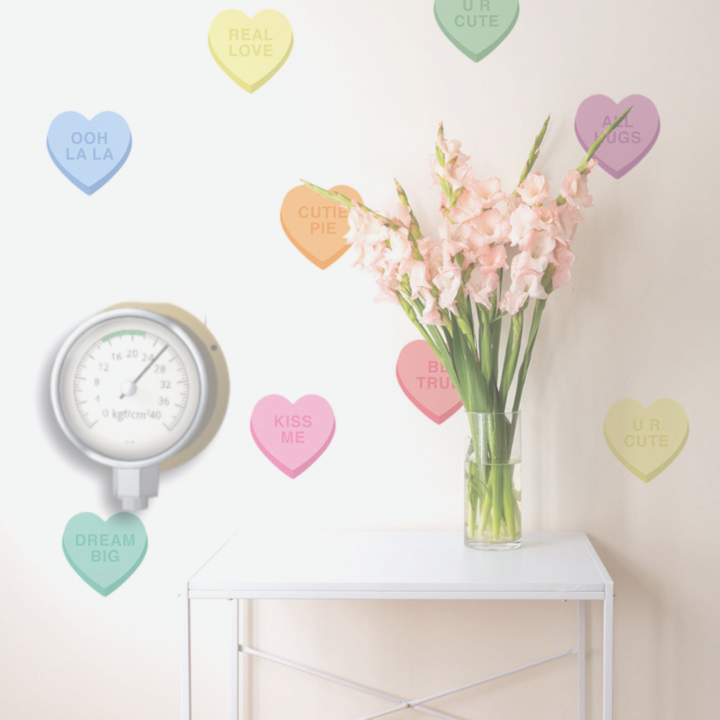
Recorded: 26 kg/cm²
